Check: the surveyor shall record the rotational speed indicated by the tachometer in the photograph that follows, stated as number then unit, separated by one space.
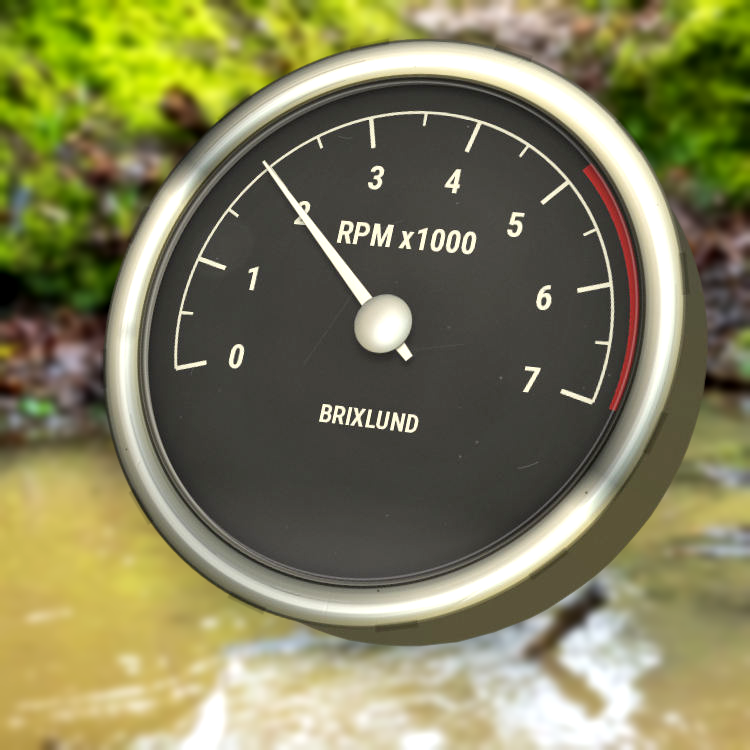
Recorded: 2000 rpm
